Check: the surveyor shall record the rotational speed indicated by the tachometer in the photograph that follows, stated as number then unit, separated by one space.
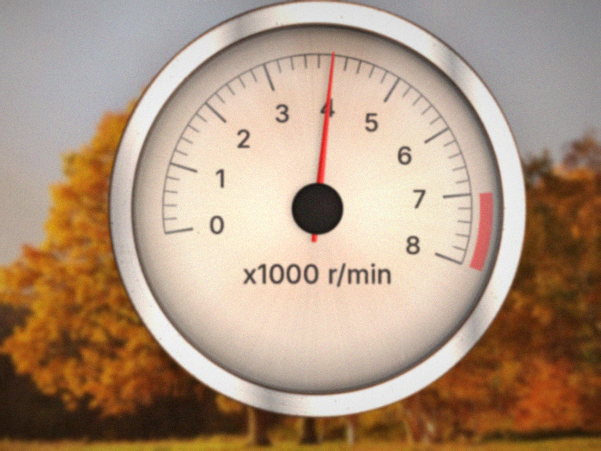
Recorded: 4000 rpm
